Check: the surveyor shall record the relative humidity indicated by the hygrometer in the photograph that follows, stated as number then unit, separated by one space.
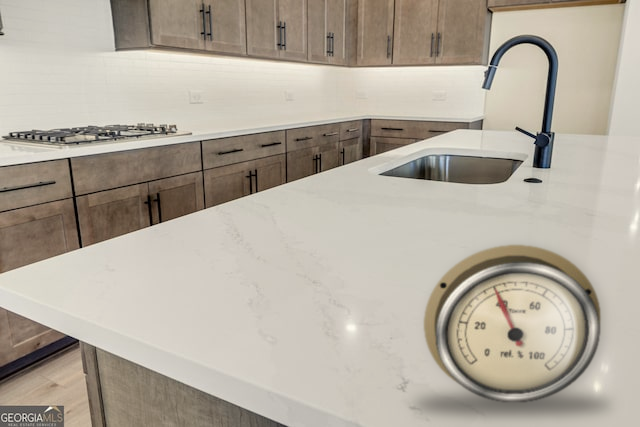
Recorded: 40 %
